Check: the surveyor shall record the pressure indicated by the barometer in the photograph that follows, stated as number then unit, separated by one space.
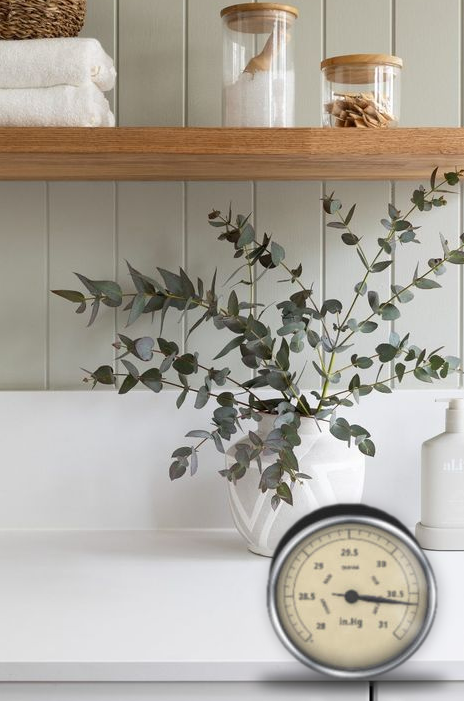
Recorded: 30.6 inHg
